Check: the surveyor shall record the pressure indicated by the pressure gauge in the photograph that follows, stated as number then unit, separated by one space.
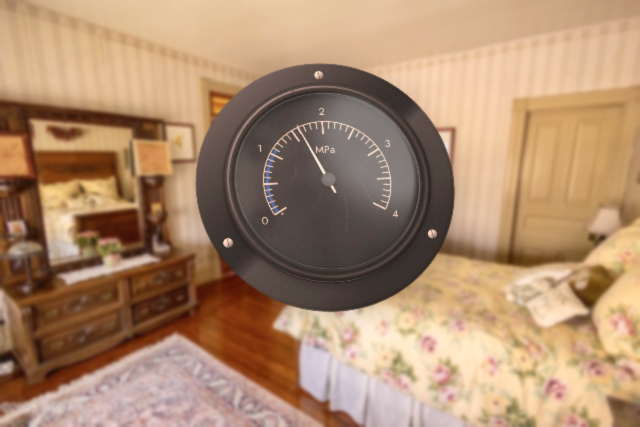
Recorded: 1.6 MPa
